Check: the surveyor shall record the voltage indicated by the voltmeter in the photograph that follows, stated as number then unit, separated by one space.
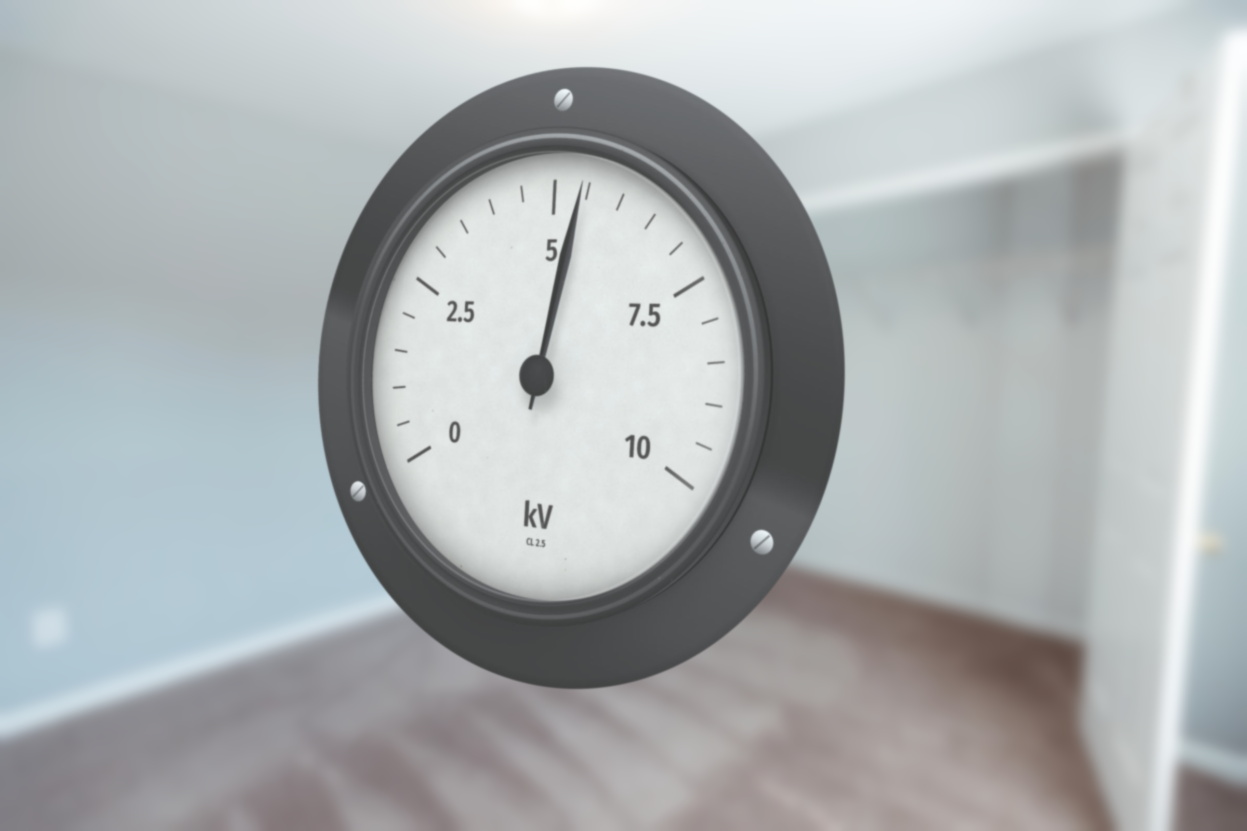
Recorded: 5.5 kV
